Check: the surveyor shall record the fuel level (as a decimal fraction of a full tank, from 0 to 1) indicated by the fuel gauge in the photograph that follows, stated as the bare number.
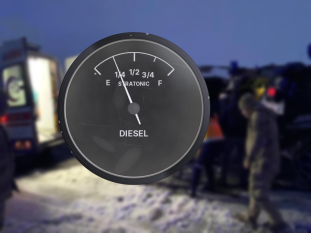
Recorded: 0.25
